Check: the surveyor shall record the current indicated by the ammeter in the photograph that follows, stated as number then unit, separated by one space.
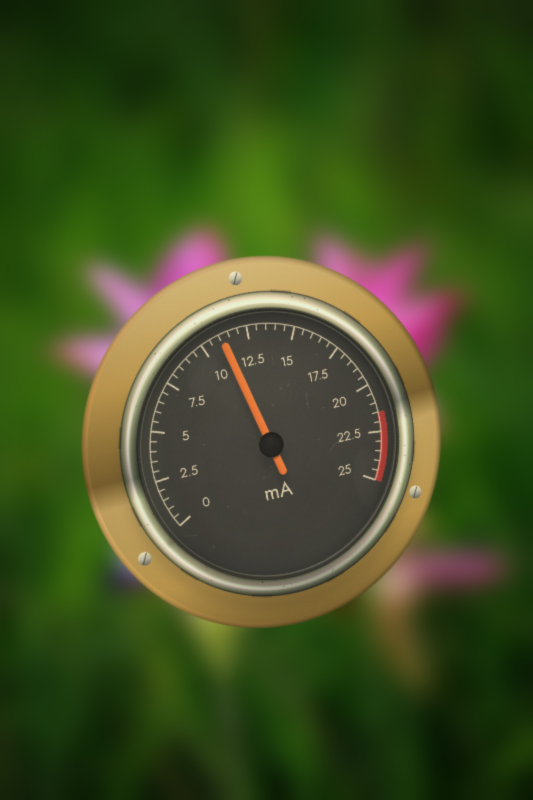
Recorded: 11 mA
